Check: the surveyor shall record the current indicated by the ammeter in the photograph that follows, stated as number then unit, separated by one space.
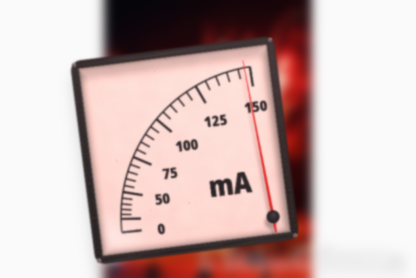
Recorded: 147.5 mA
